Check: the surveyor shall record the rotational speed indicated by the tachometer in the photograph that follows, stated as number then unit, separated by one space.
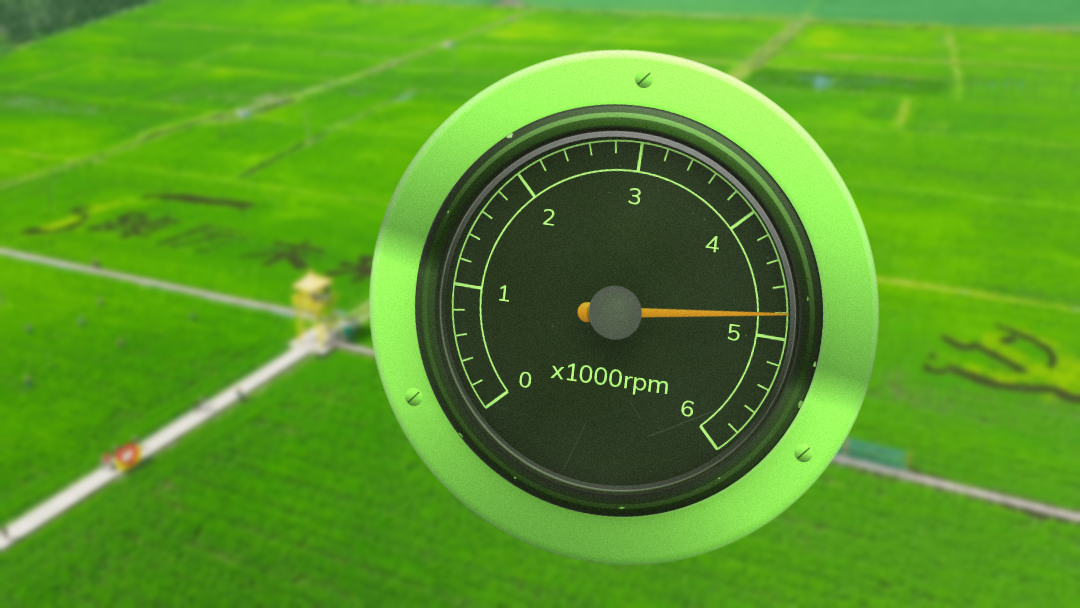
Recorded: 4800 rpm
